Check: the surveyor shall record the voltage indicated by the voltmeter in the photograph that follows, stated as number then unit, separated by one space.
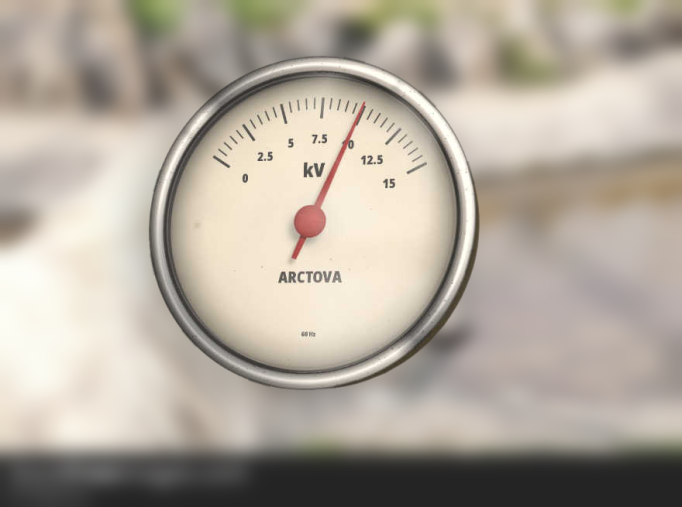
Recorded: 10 kV
